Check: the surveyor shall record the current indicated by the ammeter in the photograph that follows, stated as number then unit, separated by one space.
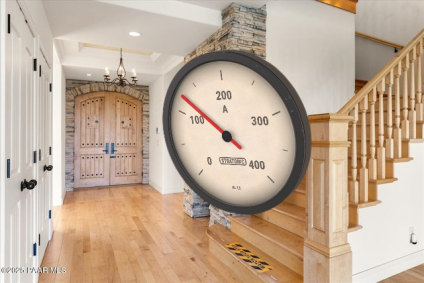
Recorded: 125 A
